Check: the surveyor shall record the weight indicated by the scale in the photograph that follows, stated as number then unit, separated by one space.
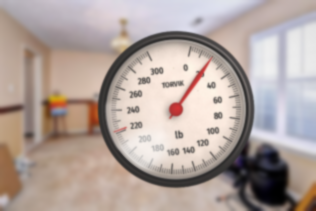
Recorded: 20 lb
